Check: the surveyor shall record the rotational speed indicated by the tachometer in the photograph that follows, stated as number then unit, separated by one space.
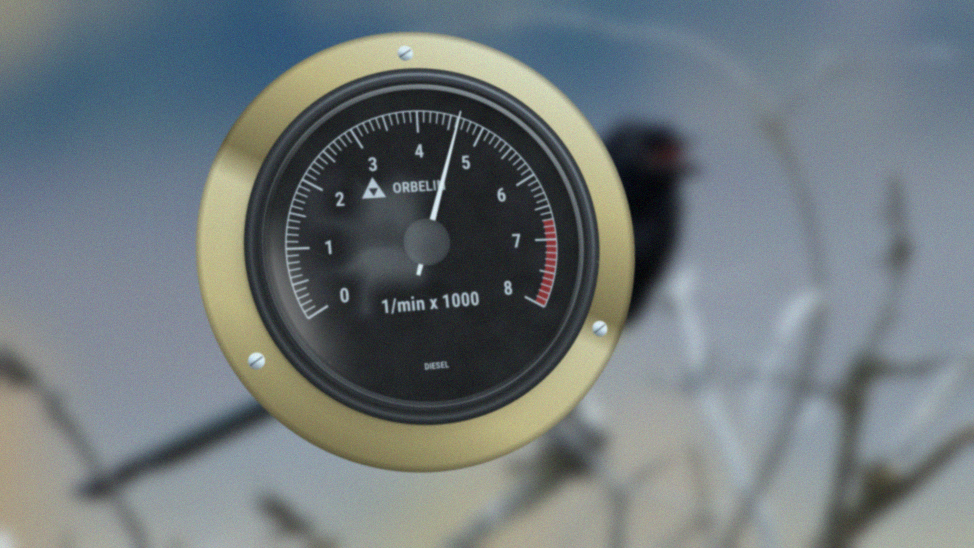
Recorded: 4600 rpm
